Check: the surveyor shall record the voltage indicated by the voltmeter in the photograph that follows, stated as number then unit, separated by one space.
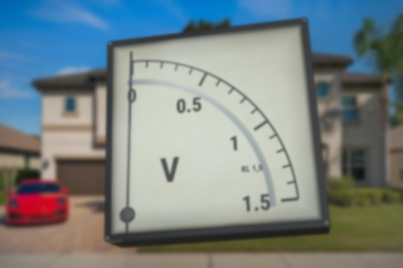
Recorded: 0 V
